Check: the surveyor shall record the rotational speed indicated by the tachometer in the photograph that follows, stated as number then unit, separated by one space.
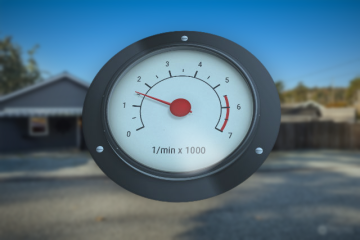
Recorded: 1500 rpm
